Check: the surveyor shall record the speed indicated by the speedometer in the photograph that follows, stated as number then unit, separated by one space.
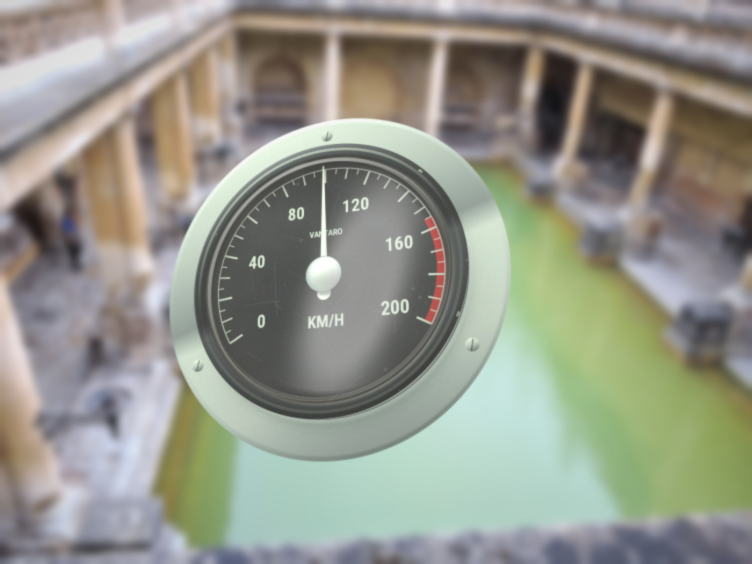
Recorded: 100 km/h
